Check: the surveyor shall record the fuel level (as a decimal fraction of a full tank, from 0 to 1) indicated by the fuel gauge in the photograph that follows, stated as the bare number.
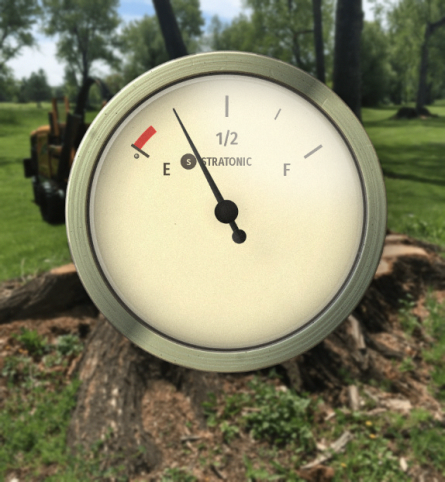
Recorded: 0.25
